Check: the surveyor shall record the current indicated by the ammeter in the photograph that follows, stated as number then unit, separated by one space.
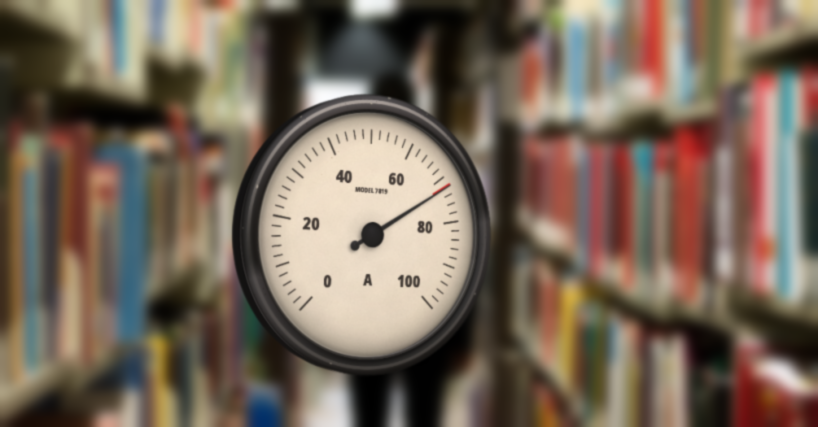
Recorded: 72 A
